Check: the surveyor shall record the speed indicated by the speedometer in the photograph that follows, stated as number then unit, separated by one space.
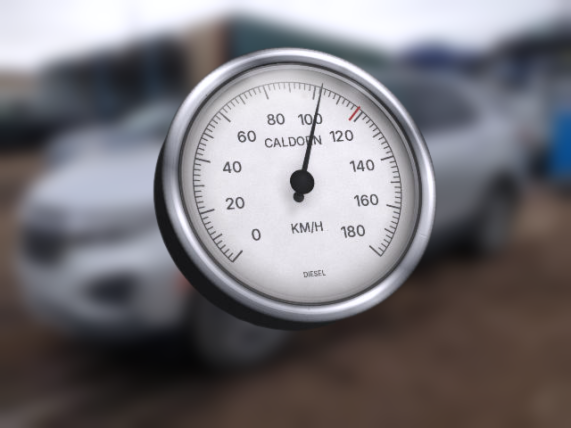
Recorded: 102 km/h
